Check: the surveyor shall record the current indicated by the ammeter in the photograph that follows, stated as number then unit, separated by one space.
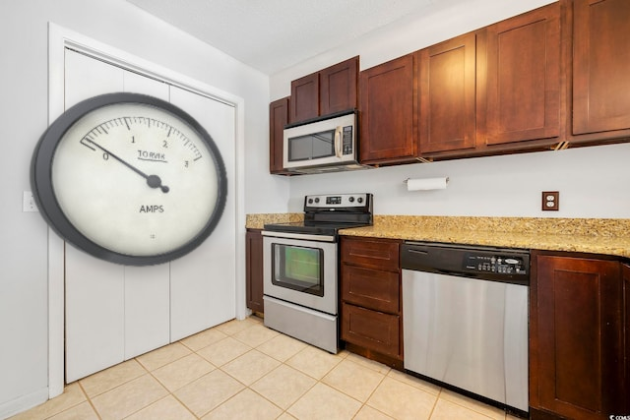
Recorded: 0.1 A
